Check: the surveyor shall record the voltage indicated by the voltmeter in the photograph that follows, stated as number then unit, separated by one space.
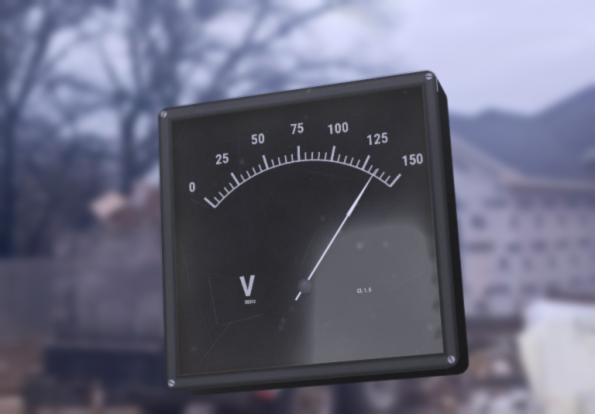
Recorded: 135 V
